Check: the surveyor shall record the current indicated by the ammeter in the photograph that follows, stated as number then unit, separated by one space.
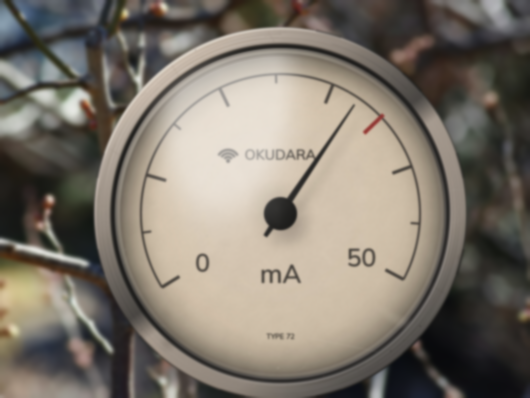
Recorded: 32.5 mA
